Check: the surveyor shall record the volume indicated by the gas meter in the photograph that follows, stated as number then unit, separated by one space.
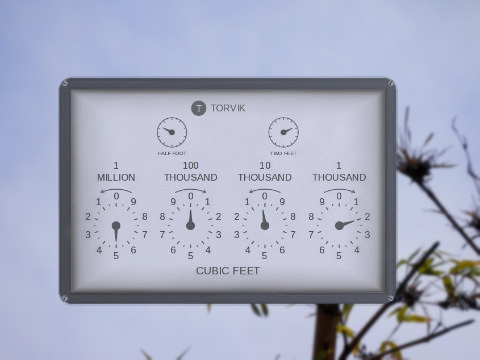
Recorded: 500200 ft³
